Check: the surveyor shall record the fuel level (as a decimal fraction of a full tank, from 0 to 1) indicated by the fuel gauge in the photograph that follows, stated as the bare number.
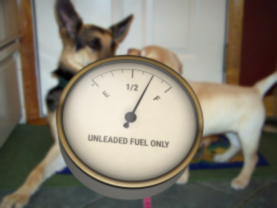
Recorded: 0.75
